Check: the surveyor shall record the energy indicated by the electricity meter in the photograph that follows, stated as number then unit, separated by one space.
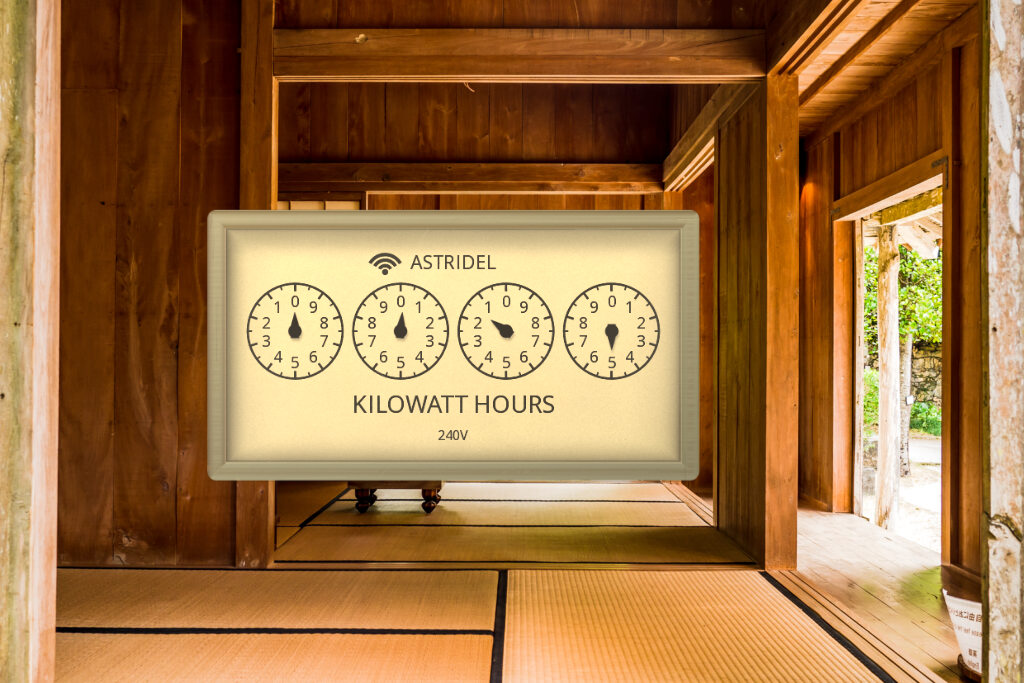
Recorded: 15 kWh
